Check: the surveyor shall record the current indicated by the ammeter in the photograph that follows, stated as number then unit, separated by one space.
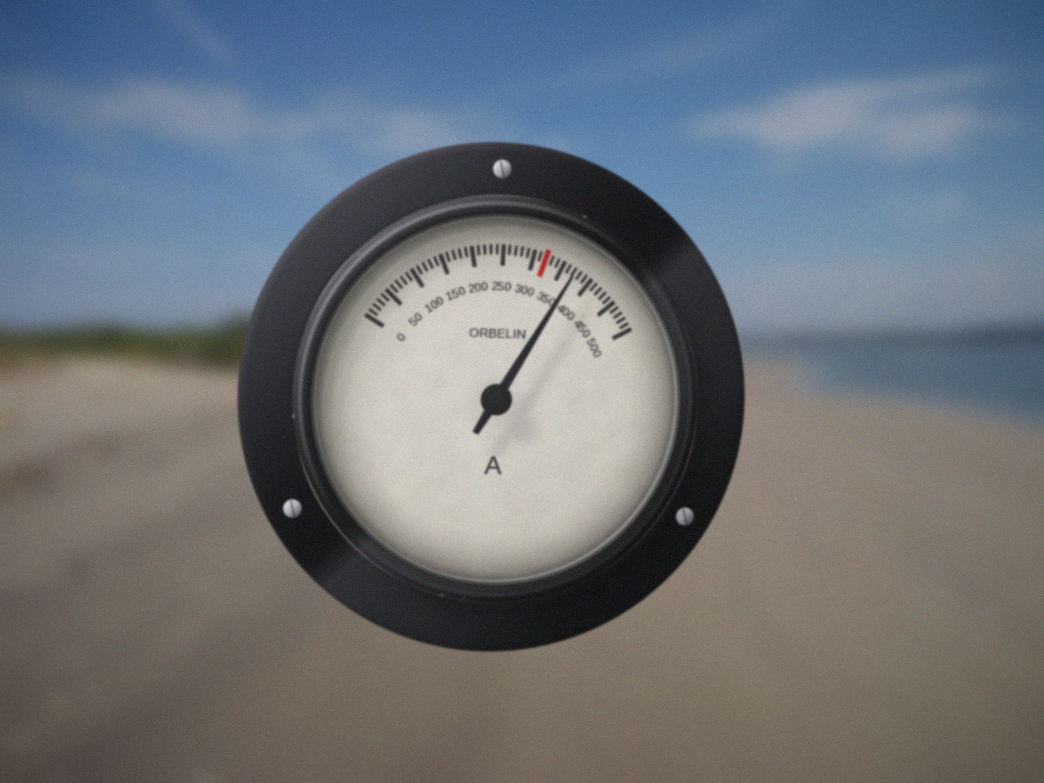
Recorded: 370 A
